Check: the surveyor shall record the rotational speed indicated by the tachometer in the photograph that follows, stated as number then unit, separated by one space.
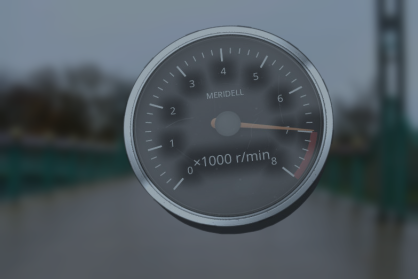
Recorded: 7000 rpm
